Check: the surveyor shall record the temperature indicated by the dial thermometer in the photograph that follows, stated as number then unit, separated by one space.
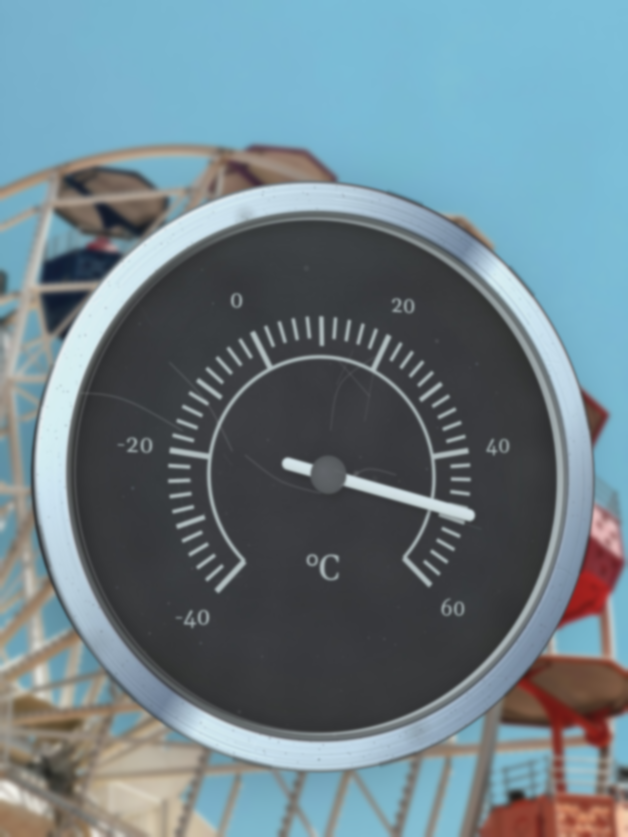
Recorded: 49 °C
